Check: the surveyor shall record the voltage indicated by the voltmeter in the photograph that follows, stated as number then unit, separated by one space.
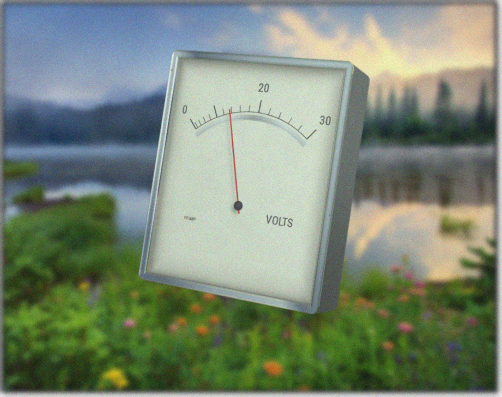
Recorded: 14 V
